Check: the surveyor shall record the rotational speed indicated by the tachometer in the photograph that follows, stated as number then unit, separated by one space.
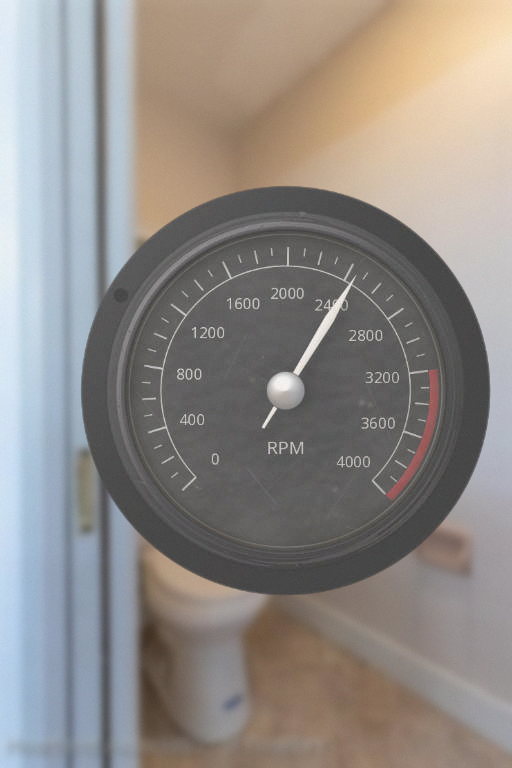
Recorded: 2450 rpm
